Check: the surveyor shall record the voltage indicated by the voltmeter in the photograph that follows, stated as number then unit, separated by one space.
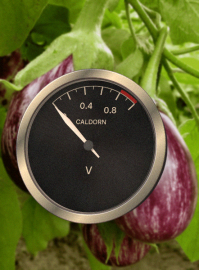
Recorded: 0 V
